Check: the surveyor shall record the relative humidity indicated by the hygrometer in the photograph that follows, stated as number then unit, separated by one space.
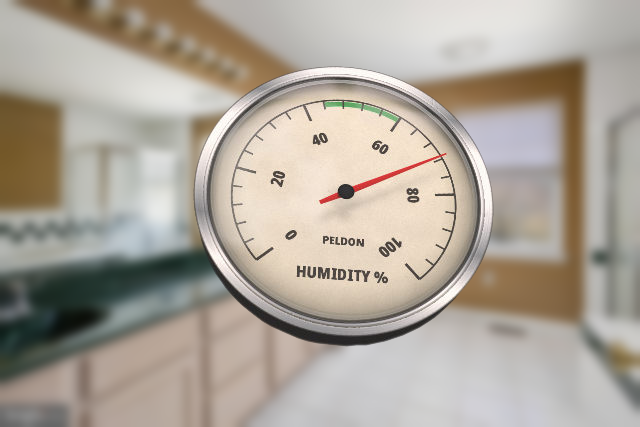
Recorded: 72 %
